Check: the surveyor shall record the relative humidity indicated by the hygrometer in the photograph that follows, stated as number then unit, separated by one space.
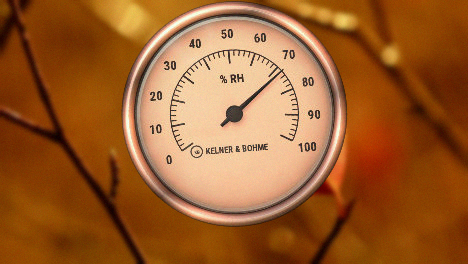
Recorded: 72 %
